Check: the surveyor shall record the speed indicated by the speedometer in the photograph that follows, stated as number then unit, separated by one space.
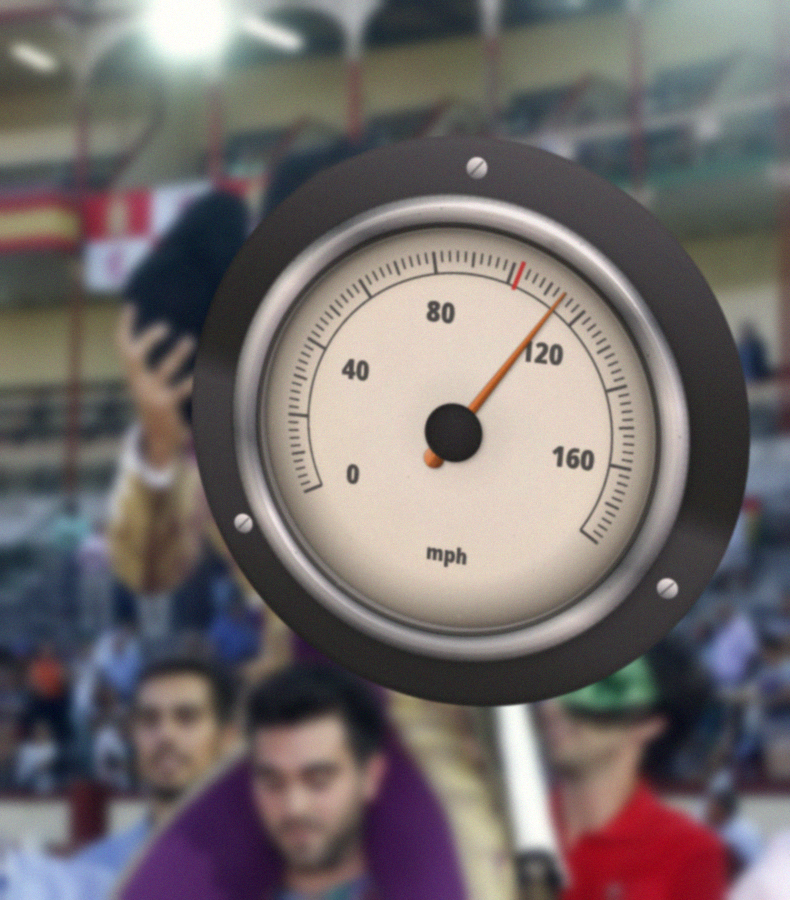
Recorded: 114 mph
